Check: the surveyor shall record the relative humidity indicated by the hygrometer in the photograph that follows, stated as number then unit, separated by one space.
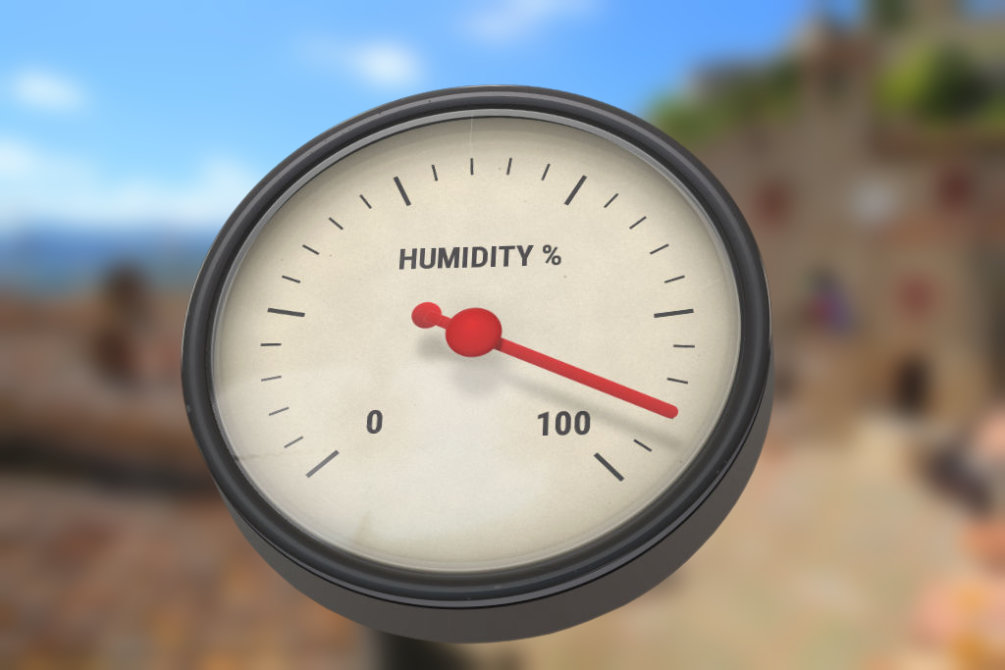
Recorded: 92 %
